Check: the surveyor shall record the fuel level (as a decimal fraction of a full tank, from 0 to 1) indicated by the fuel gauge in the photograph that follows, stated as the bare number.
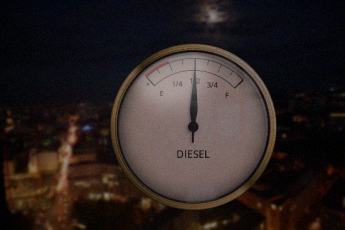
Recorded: 0.5
